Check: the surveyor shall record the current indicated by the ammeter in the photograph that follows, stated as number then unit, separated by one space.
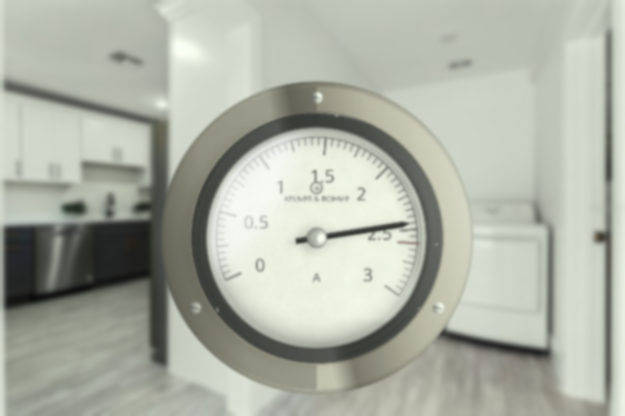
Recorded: 2.45 A
